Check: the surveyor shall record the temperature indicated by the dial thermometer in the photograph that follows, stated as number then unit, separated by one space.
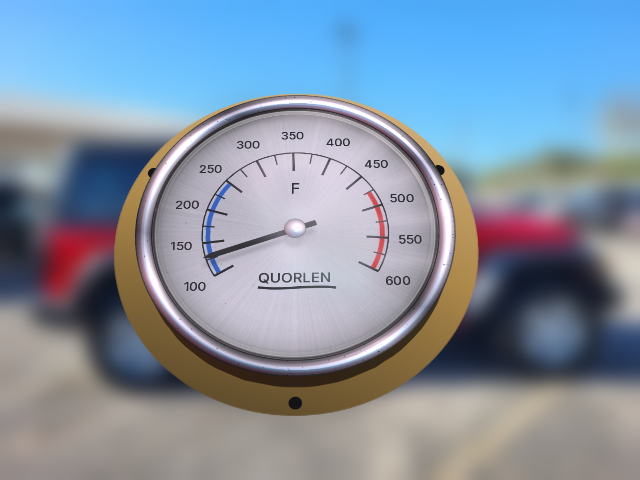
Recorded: 125 °F
